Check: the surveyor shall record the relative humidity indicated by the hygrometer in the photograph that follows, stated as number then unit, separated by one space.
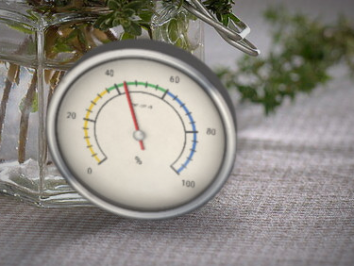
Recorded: 44 %
